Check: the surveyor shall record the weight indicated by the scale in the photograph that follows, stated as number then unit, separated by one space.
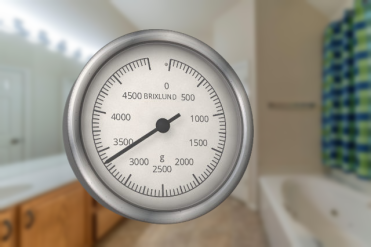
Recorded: 3350 g
